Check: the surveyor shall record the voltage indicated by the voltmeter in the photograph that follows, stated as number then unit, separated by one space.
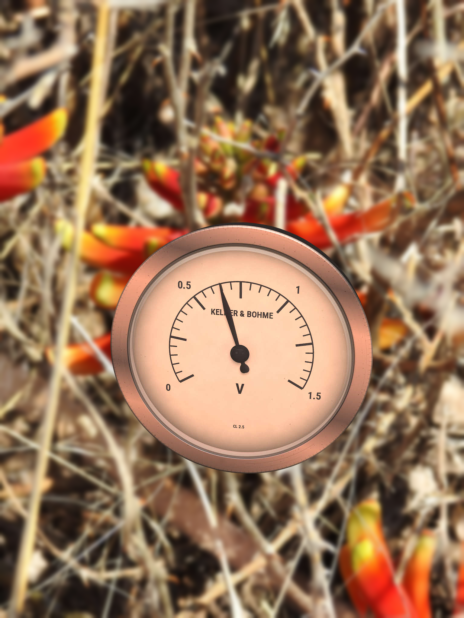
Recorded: 0.65 V
